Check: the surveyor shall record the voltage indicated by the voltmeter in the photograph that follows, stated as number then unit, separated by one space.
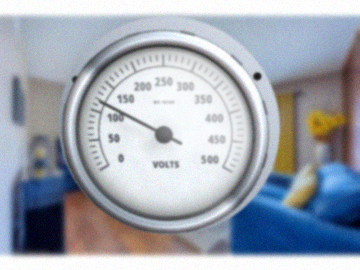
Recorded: 120 V
